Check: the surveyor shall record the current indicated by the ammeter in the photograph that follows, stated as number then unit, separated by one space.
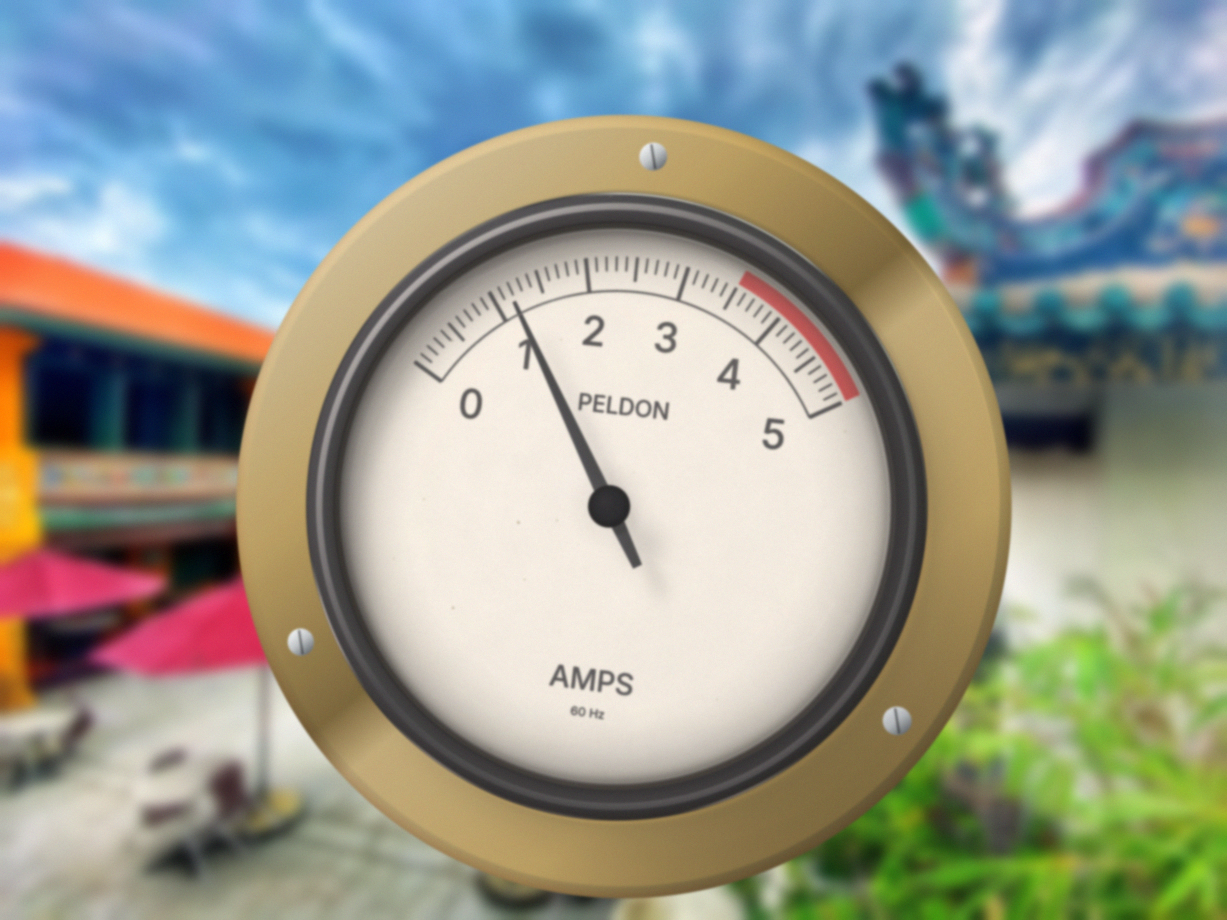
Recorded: 1.2 A
